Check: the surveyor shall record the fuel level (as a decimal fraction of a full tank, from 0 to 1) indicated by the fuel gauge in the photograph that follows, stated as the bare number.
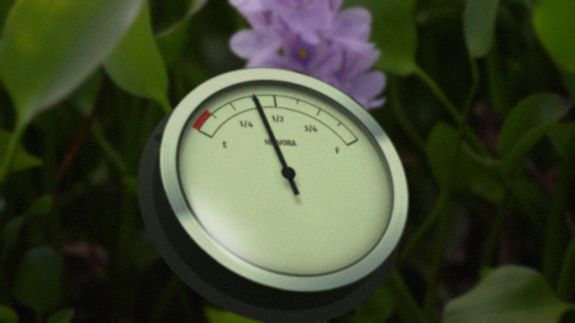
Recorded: 0.375
